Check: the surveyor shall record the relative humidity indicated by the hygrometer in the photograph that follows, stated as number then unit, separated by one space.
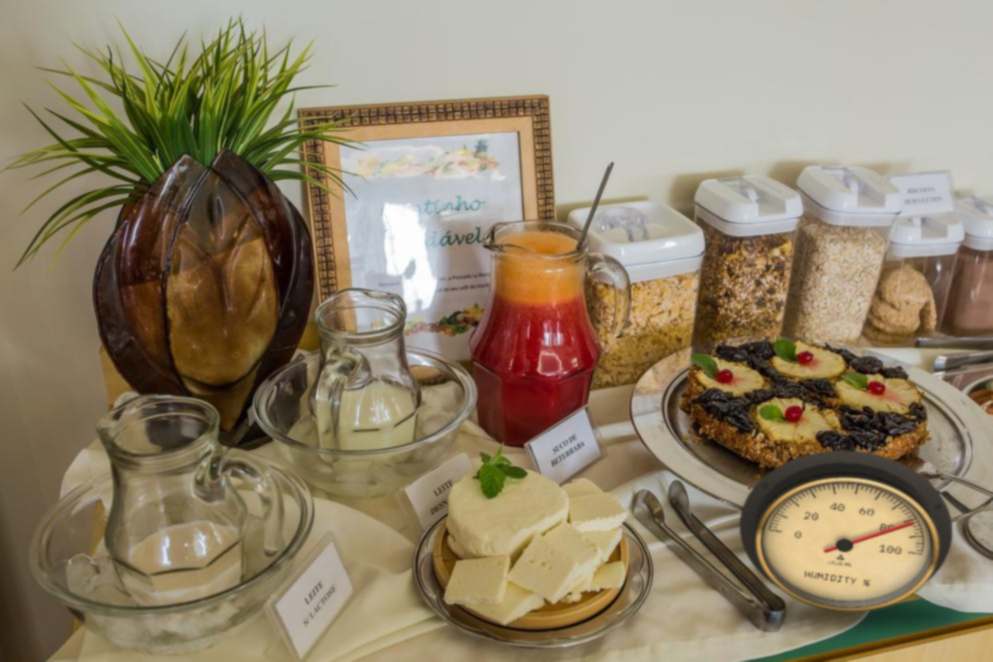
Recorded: 80 %
